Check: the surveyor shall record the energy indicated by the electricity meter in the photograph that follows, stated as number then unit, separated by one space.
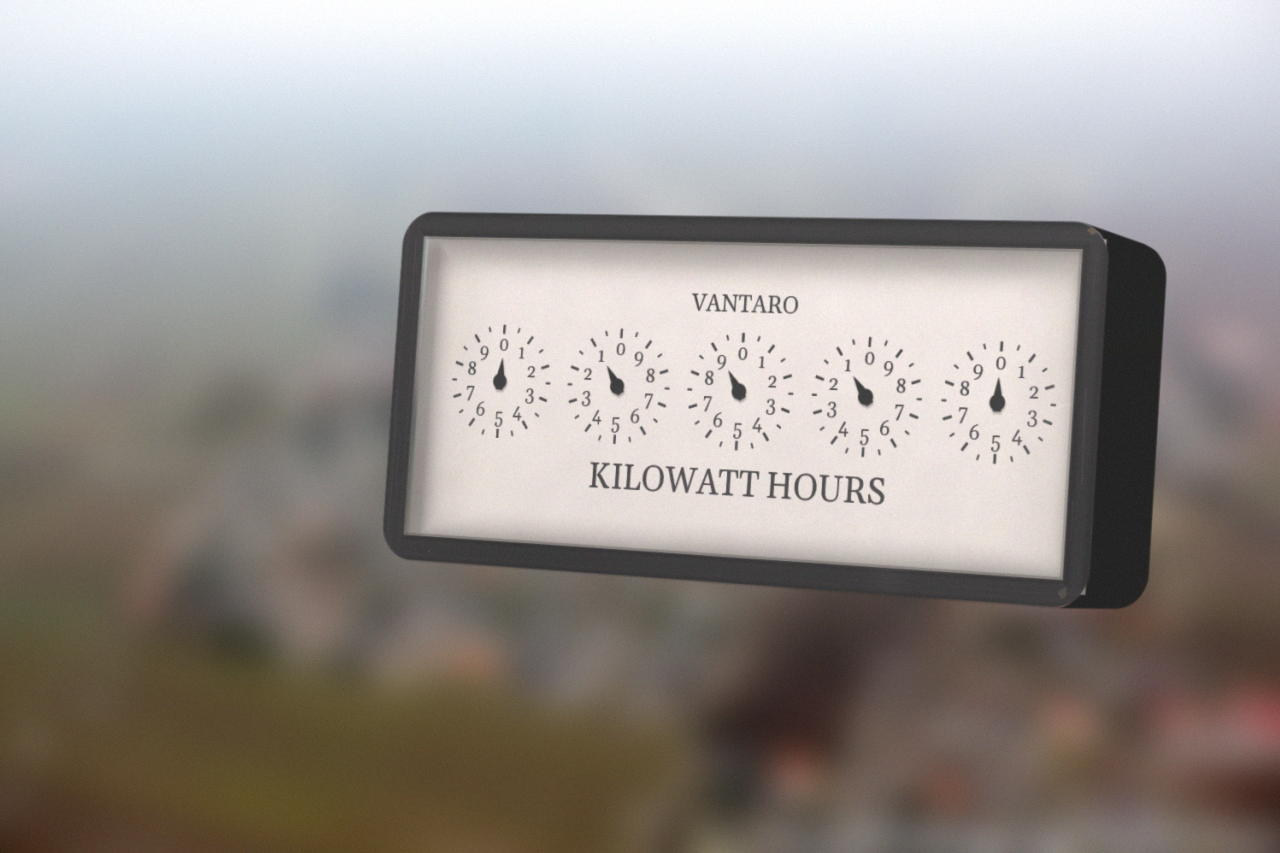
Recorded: 910 kWh
